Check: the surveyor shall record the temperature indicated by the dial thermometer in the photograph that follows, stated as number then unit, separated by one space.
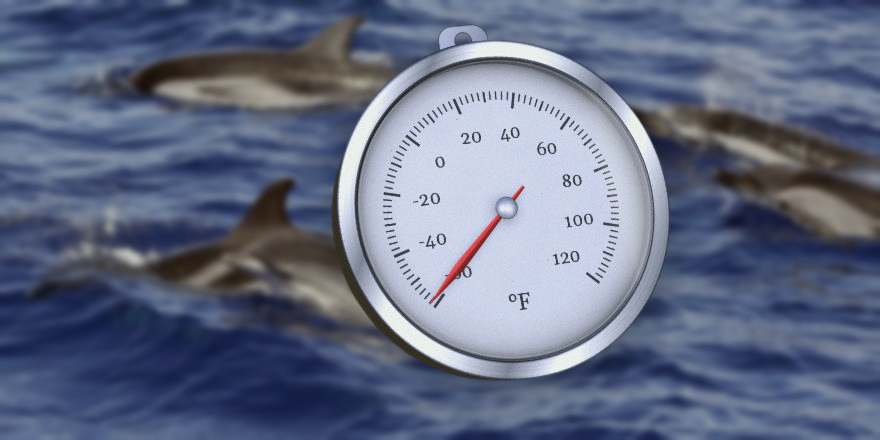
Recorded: -58 °F
